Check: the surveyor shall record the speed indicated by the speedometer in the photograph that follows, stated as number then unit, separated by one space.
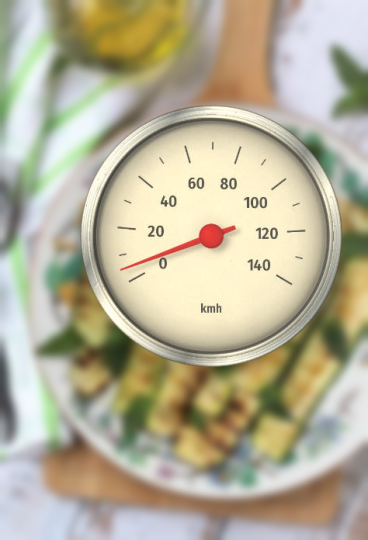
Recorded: 5 km/h
